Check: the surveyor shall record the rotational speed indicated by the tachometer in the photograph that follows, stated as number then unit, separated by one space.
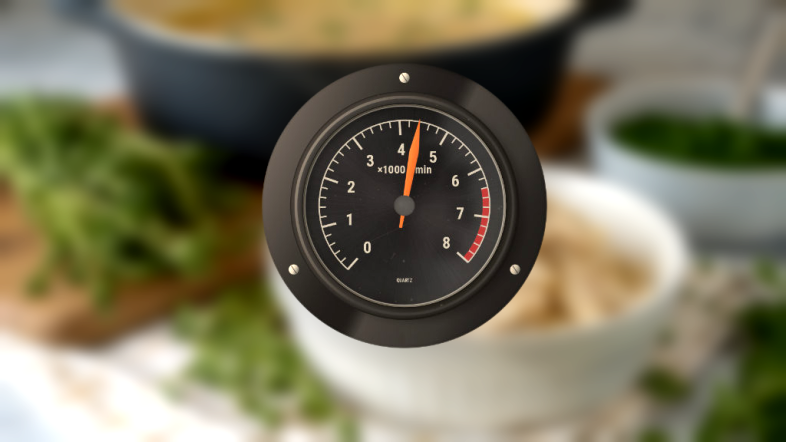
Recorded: 4400 rpm
